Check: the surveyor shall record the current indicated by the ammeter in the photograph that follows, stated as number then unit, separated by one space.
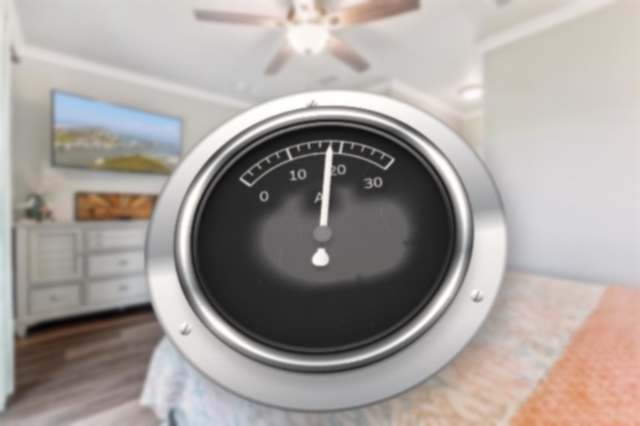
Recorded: 18 A
